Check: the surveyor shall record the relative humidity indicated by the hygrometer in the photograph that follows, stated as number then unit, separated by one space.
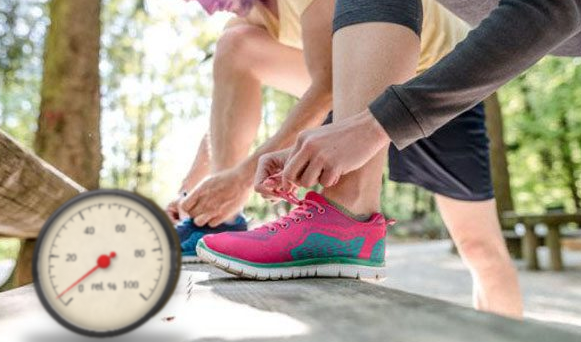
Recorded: 4 %
